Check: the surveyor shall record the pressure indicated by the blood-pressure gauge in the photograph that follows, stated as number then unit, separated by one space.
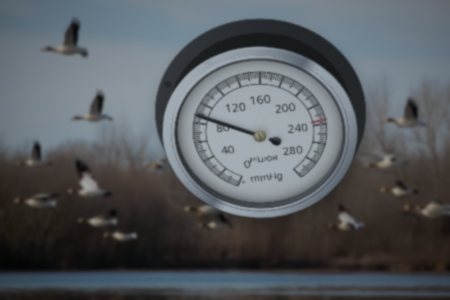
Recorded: 90 mmHg
